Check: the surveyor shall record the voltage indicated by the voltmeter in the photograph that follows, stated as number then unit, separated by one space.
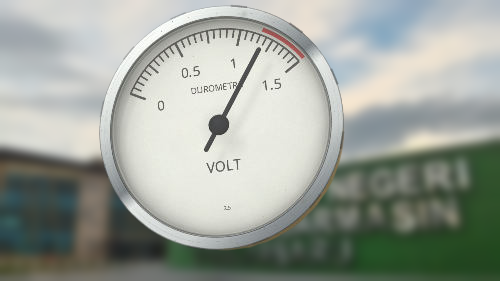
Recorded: 1.2 V
